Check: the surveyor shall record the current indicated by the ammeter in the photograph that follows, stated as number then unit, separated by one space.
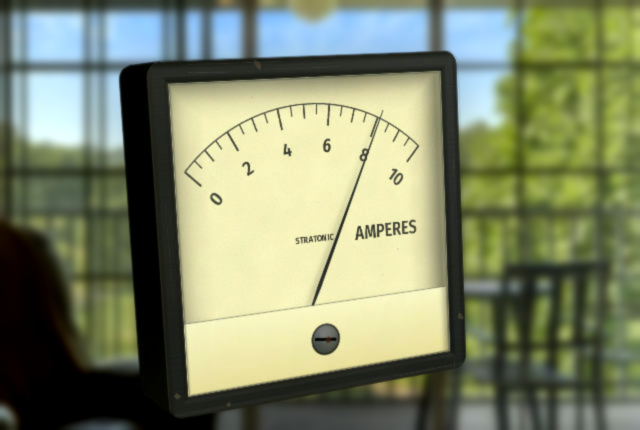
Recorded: 8 A
